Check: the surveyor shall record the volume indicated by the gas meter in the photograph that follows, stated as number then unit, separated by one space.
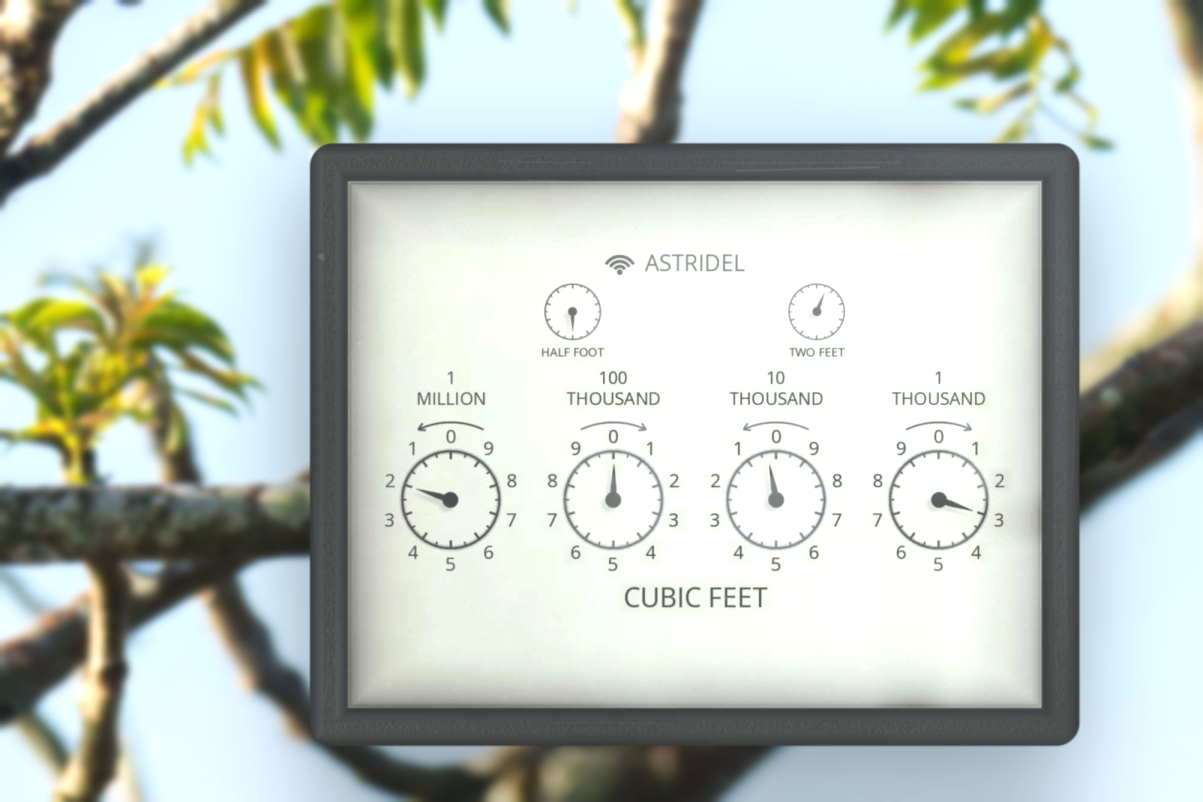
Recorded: 200300 ft³
